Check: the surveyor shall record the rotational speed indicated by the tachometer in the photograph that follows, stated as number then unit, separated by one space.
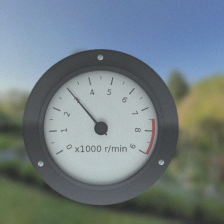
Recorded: 3000 rpm
